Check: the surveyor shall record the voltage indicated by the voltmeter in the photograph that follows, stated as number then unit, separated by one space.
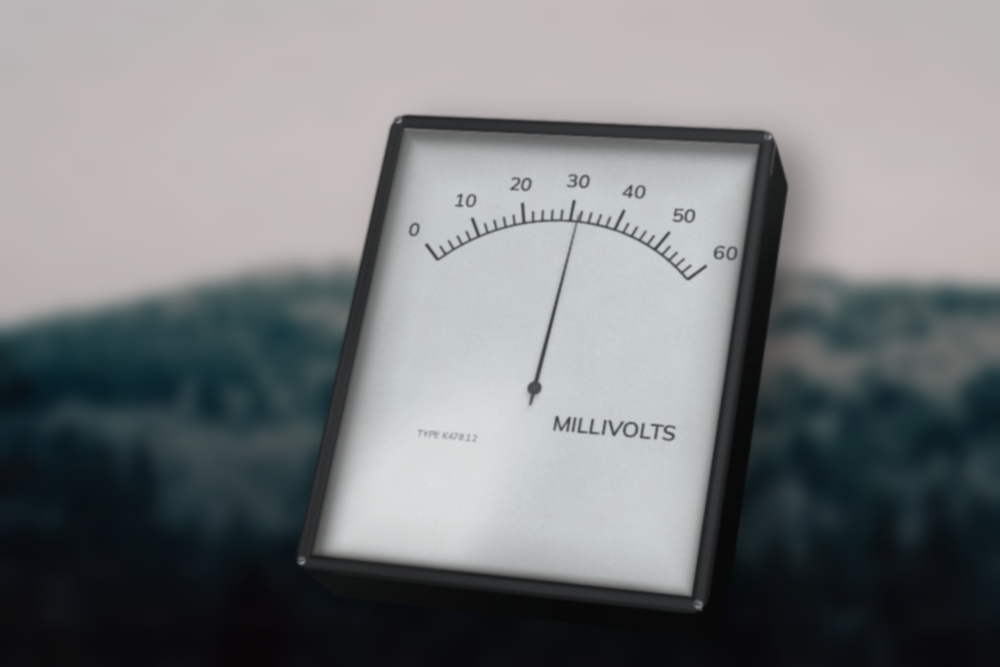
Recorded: 32 mV
